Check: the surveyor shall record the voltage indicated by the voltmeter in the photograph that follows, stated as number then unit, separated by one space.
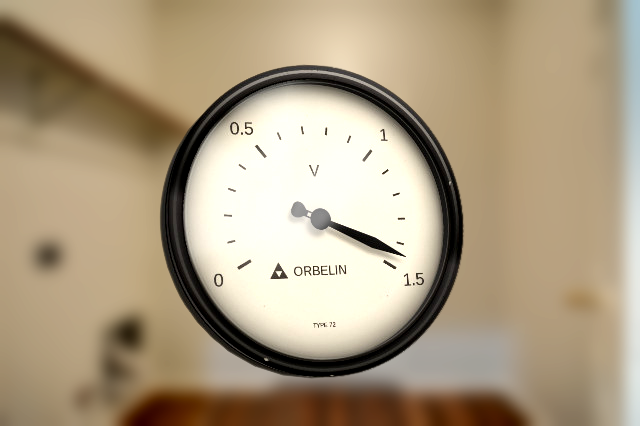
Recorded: 1.45 V
